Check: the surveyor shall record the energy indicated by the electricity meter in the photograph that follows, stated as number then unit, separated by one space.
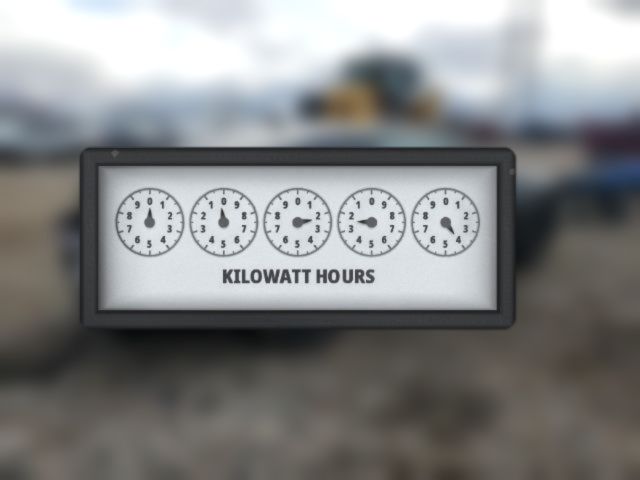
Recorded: 224 kWh
